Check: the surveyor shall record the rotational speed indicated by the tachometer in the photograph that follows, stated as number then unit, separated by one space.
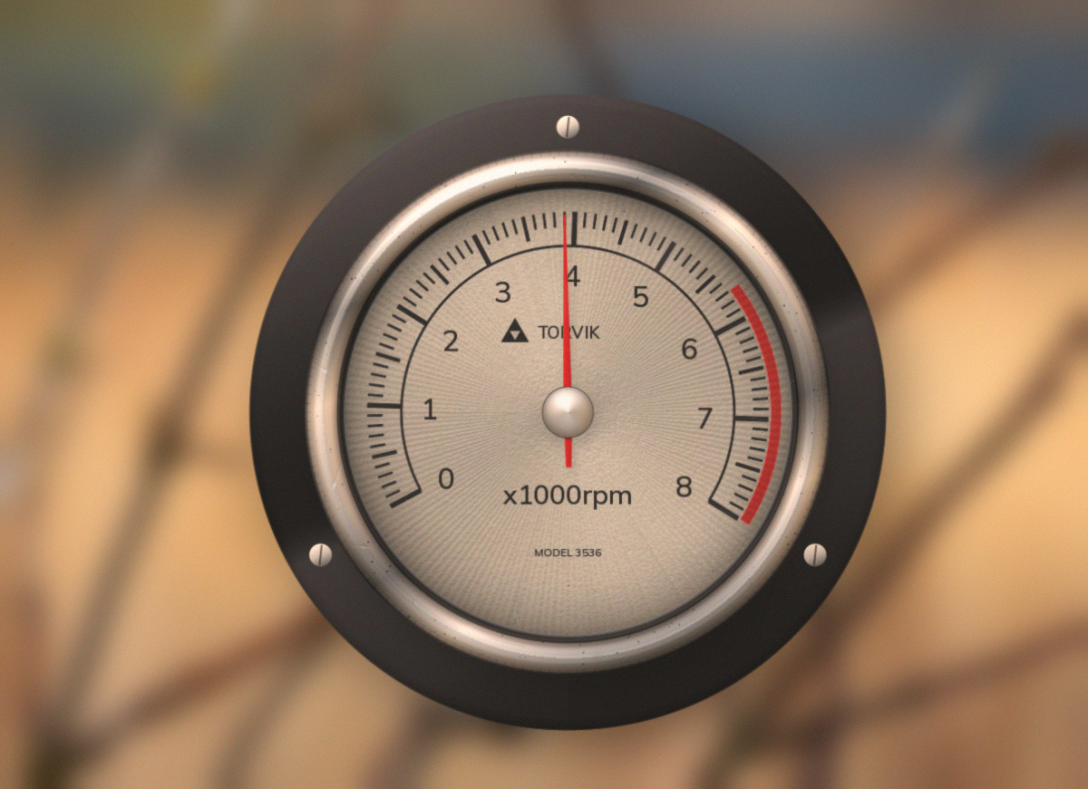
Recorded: 3900 rpm
